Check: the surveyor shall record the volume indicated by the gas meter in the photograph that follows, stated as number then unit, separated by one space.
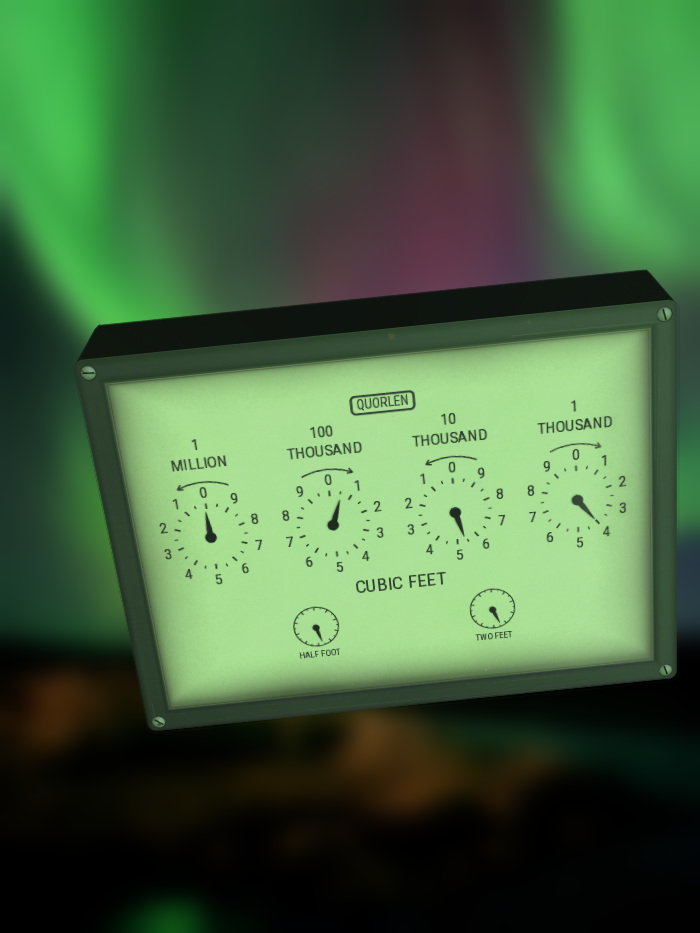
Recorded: 5400 ft³
